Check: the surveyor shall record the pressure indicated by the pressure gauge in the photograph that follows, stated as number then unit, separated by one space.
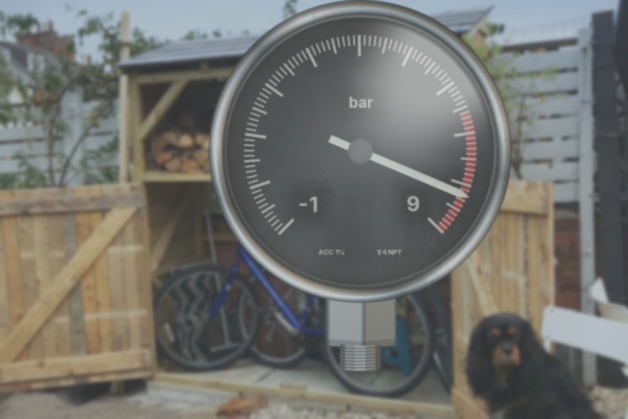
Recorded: 8.2 bar
